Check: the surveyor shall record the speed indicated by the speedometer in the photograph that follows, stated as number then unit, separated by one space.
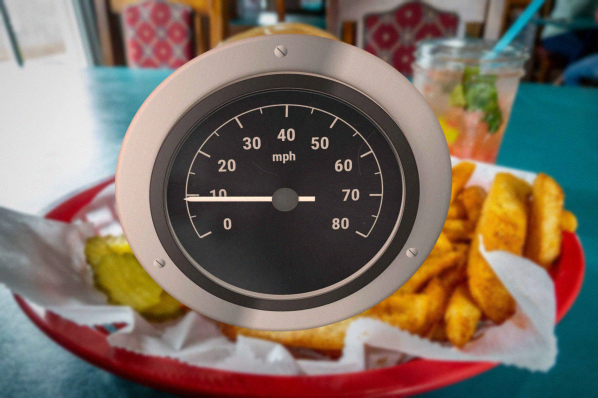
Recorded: 10 mph
